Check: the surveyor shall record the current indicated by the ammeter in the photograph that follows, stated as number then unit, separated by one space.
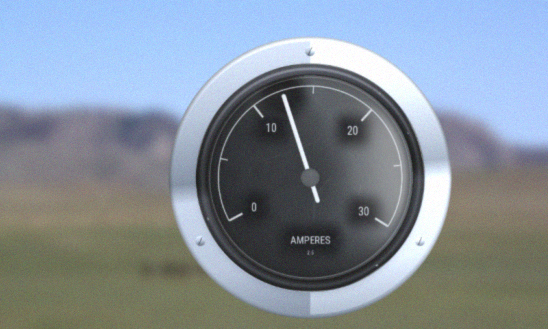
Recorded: 12.5 A
